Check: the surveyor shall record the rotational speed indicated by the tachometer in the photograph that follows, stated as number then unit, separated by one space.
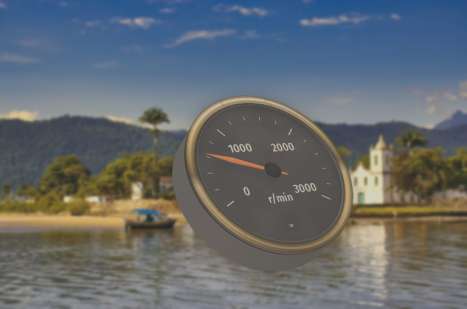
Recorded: 600 rpm
